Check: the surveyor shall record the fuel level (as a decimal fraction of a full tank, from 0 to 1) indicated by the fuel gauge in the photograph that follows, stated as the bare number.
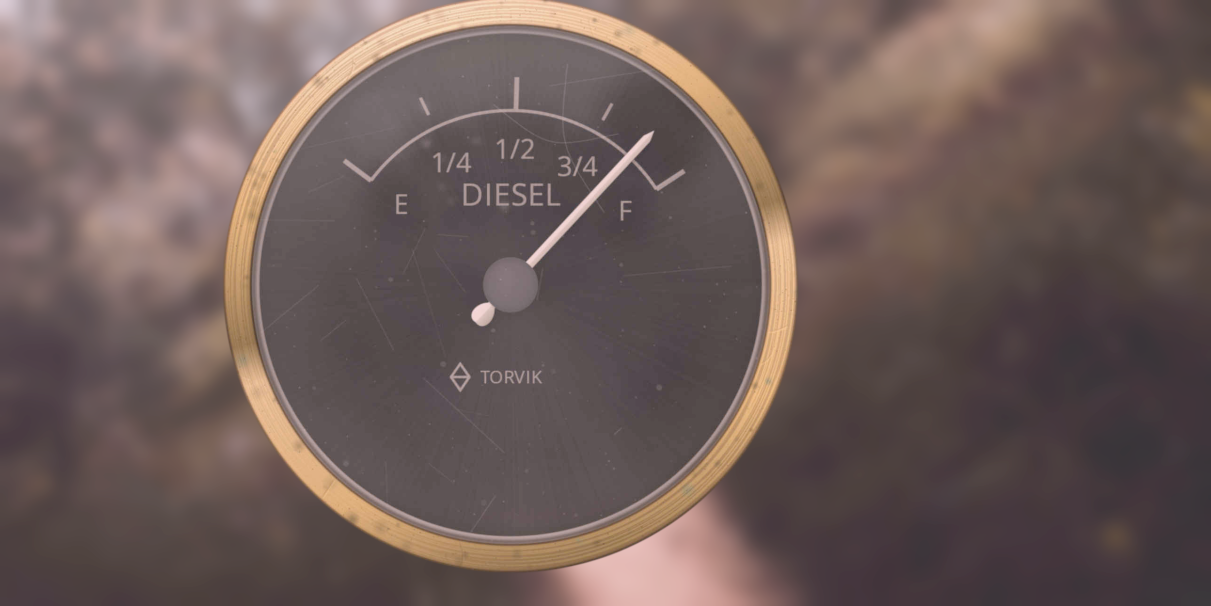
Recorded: 0.875
